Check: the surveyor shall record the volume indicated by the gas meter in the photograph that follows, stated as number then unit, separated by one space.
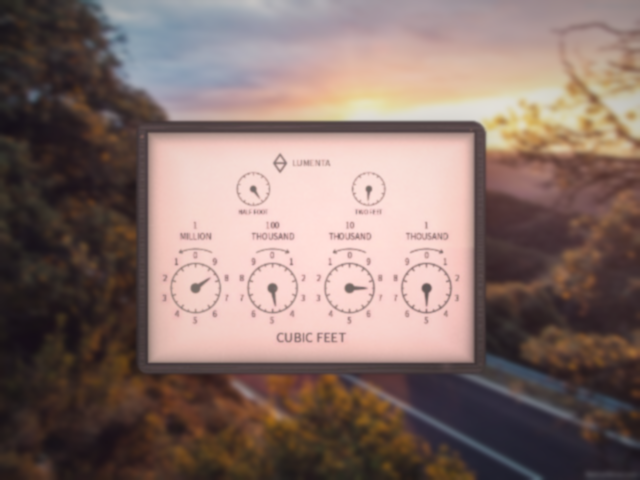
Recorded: 847500 ft³
